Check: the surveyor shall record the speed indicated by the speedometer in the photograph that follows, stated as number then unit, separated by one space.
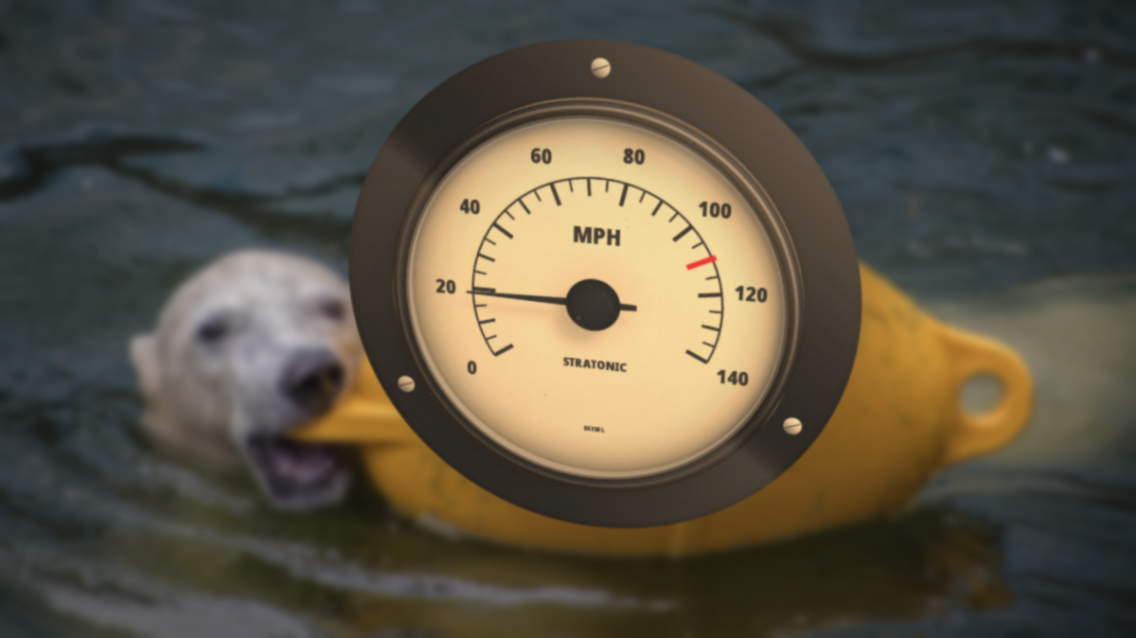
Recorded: 20 mph
